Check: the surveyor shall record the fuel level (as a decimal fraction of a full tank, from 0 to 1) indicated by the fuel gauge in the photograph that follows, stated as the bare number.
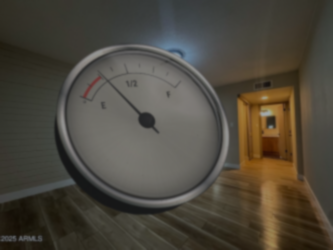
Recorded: 0.25
